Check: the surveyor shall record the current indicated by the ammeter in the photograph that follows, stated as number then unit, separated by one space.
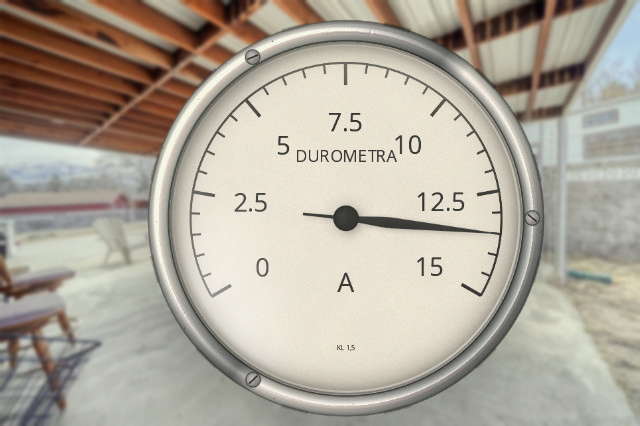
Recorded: 13.5 A
